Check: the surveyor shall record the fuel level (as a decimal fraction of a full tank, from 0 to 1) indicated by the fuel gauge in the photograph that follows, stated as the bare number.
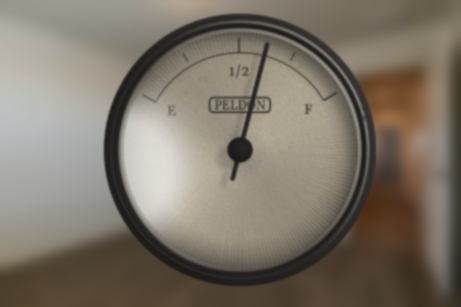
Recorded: 0.625
